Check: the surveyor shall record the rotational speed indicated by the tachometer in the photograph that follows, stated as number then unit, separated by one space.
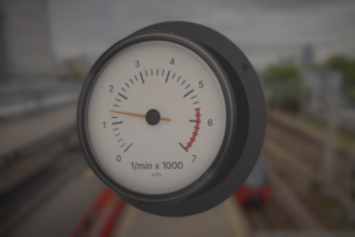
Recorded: 1400 rpm
